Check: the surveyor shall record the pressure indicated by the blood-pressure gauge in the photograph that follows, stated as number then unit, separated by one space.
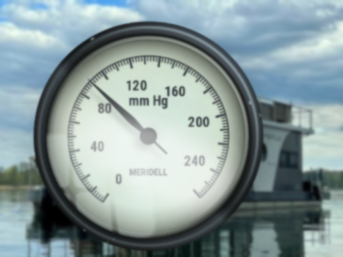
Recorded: 90 mmHg
